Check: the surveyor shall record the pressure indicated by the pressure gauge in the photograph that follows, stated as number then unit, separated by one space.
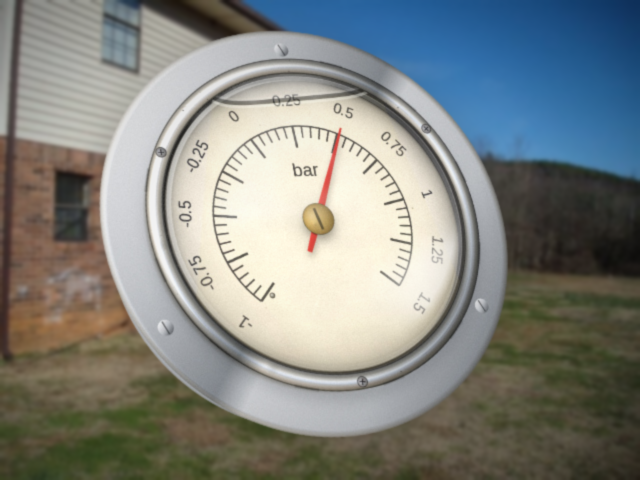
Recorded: 0.5 bar
